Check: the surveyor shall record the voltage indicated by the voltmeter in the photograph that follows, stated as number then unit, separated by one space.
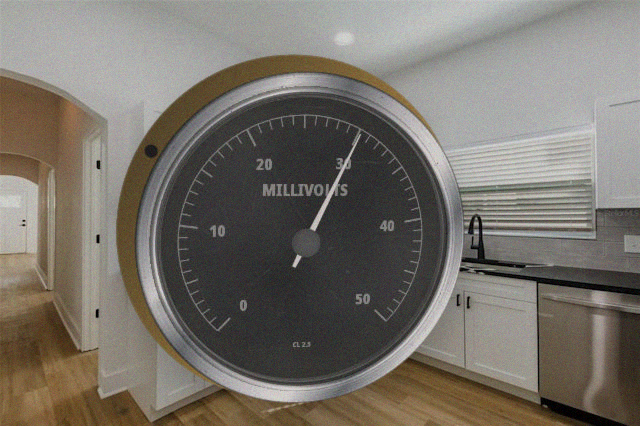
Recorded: 30 mV
